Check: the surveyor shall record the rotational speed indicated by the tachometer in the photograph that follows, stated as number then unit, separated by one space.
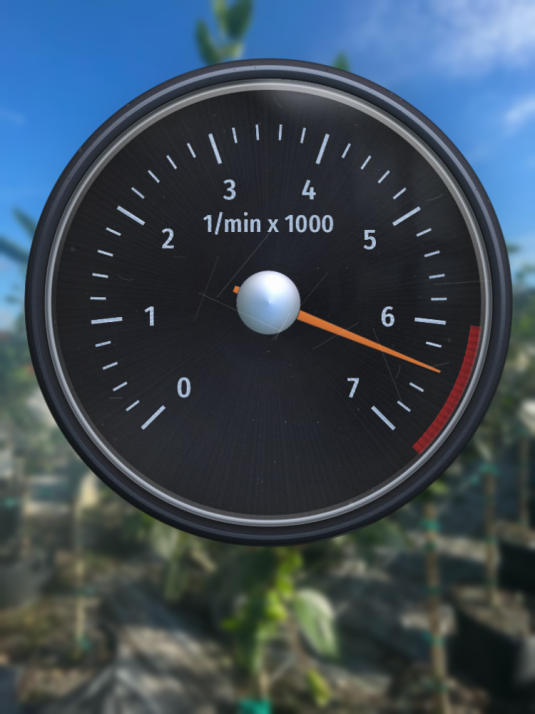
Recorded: 6400 rpm
